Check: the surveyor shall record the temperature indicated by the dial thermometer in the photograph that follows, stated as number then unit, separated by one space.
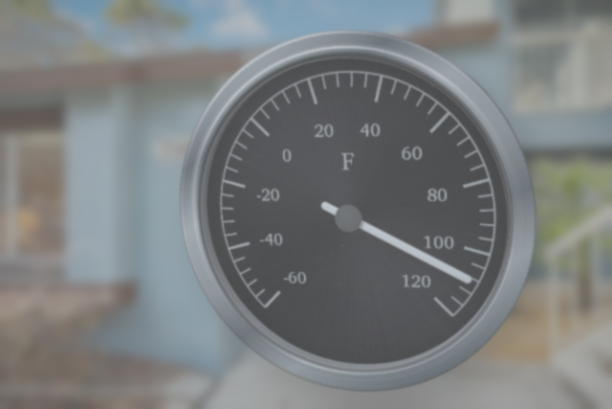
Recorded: 108 °F
